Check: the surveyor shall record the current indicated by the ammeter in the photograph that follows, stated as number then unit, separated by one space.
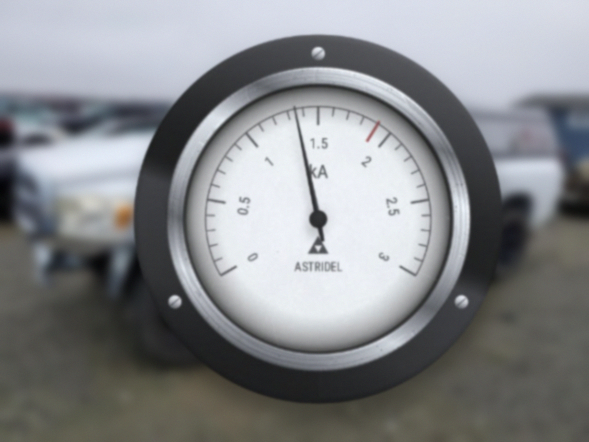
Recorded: 1.35 kA
